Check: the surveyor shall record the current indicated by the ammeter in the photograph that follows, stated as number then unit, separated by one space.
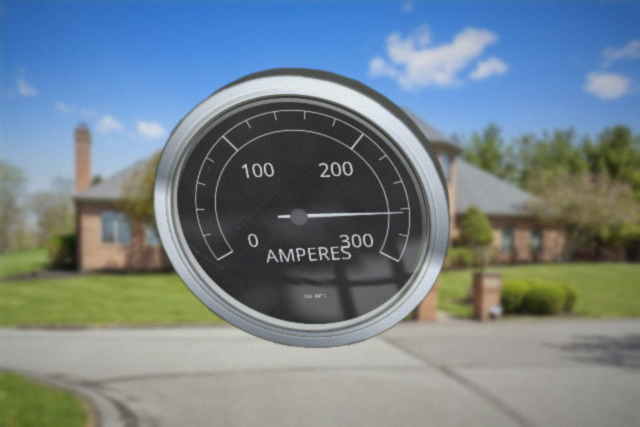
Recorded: 260 A
